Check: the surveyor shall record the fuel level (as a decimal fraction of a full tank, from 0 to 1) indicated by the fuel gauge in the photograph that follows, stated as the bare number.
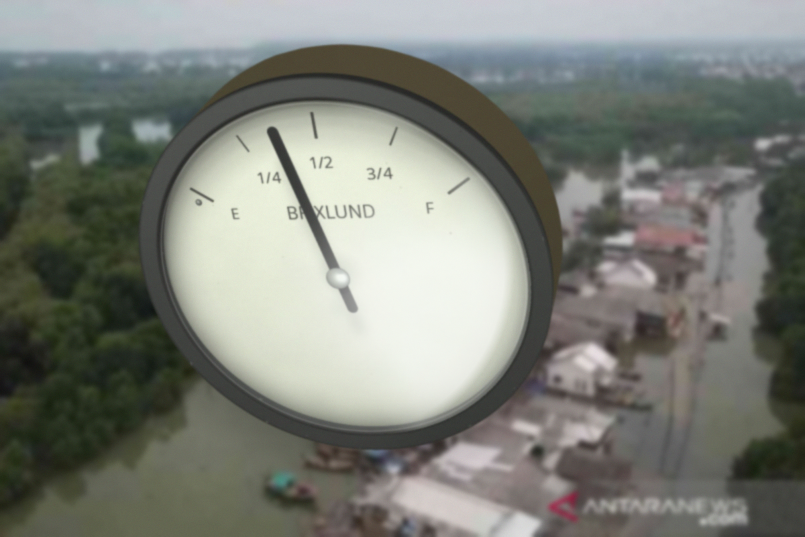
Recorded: 0.375
